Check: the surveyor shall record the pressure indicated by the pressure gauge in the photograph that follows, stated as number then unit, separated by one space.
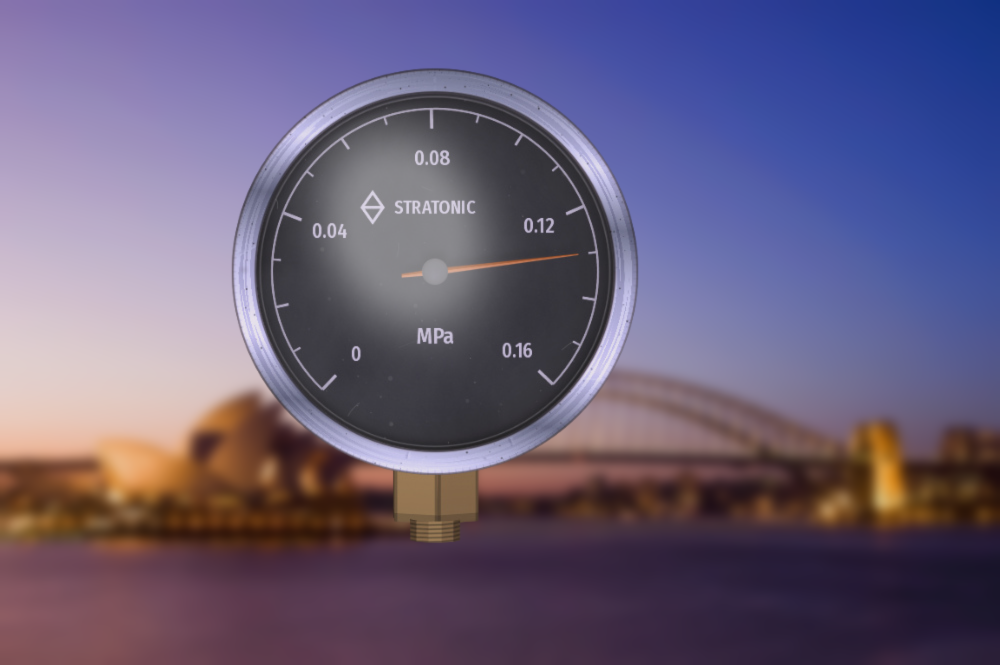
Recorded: 0.13 MPa
